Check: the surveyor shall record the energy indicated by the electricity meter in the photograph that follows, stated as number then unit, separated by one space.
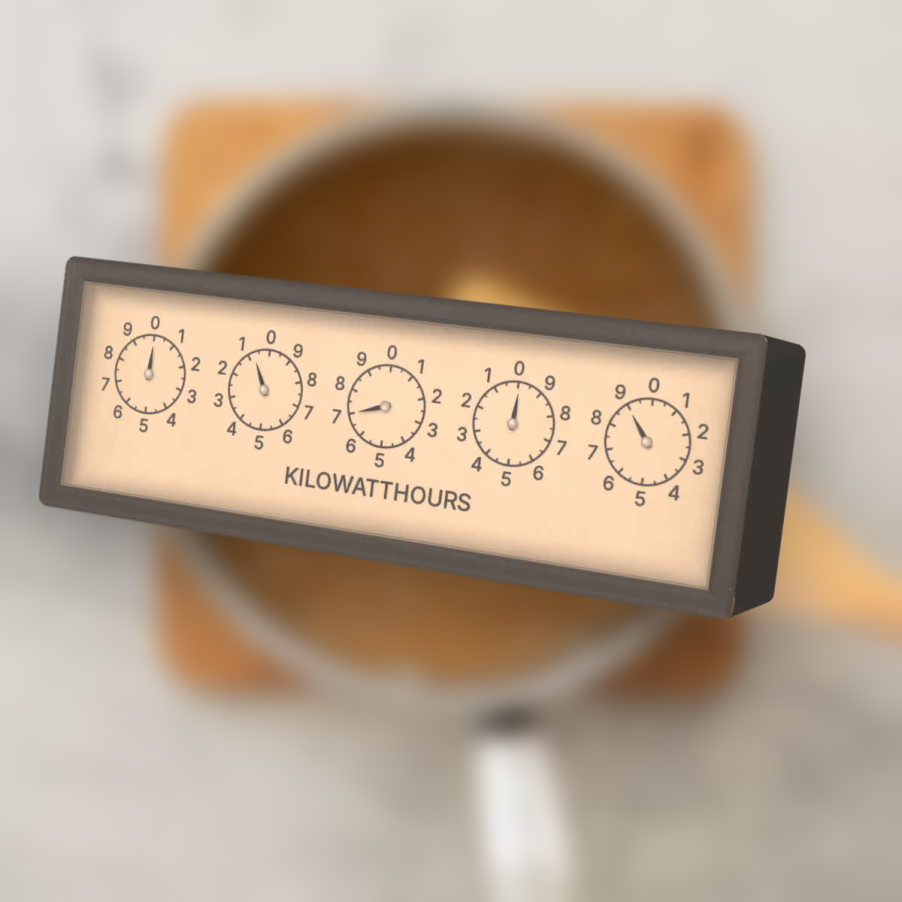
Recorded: 699 kWh
